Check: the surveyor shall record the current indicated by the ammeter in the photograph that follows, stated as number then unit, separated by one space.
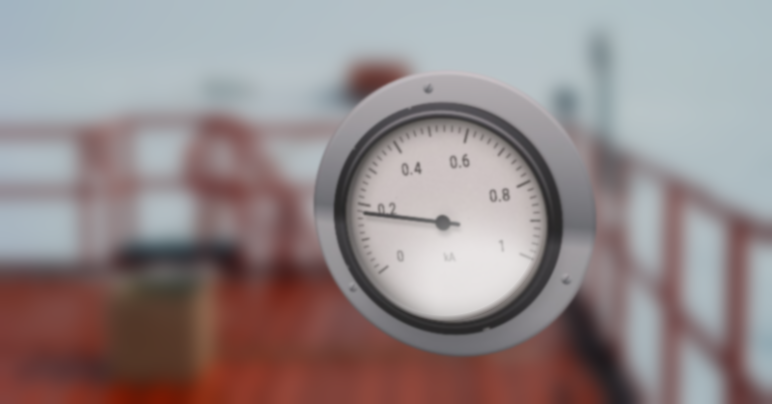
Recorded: 0.18 kA
